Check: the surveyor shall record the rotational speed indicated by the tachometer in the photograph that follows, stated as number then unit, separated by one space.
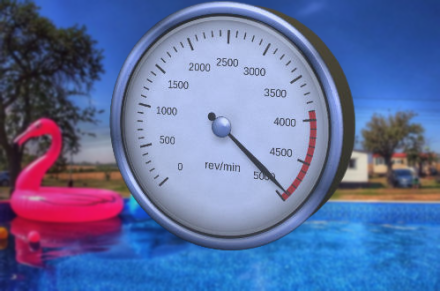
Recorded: 4900 rpm
